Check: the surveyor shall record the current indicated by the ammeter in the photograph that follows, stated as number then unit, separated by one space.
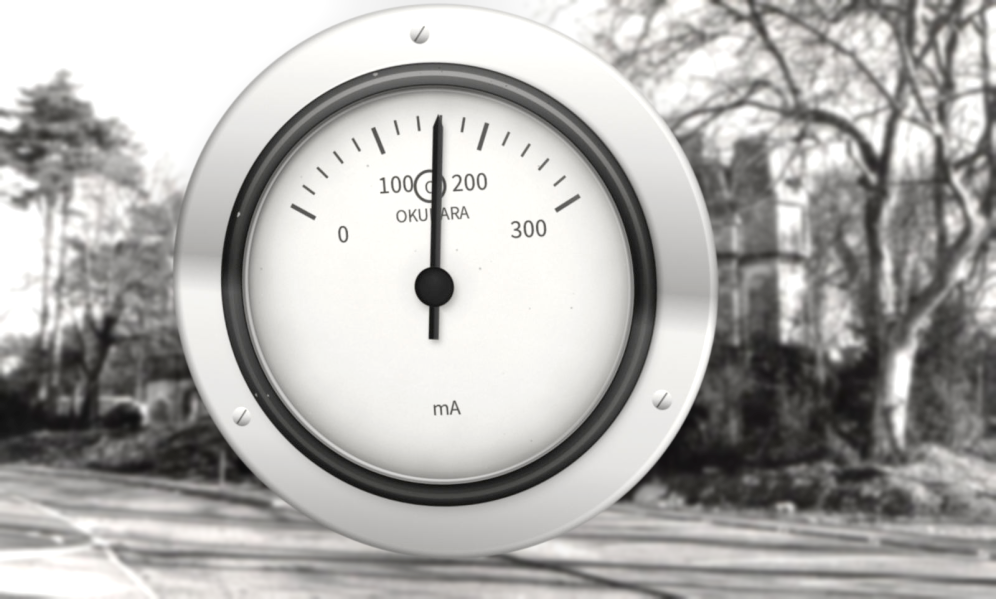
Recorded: 160 mA
